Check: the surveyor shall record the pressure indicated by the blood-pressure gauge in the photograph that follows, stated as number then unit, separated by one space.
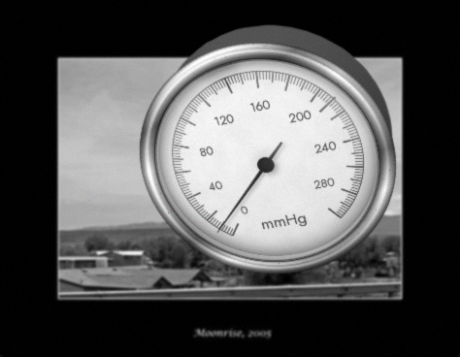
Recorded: 10 mmHg
